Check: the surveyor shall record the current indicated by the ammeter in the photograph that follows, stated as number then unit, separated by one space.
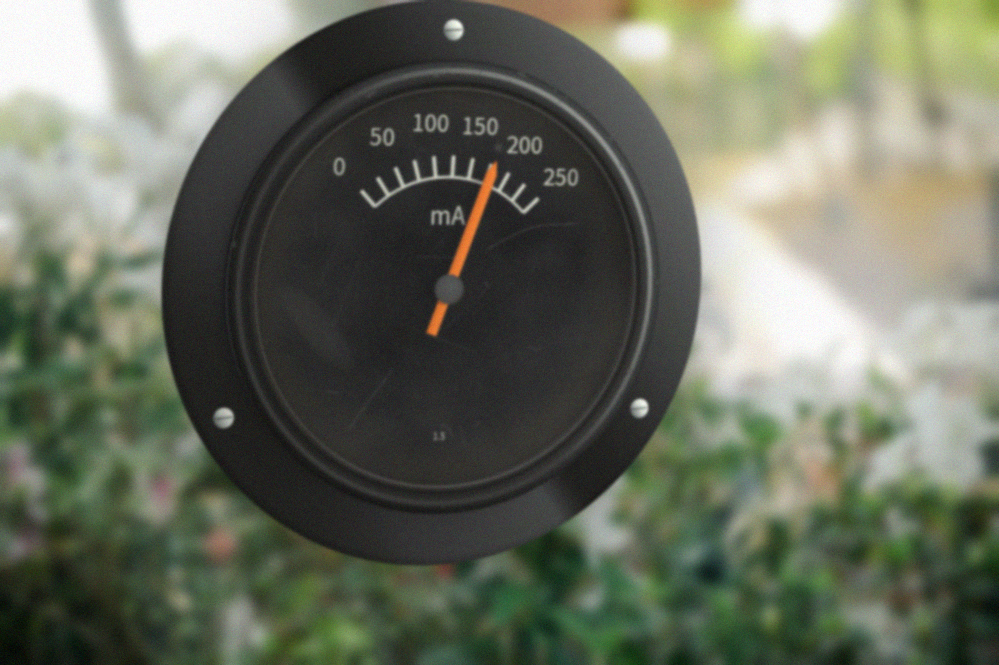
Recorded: 175 mA
